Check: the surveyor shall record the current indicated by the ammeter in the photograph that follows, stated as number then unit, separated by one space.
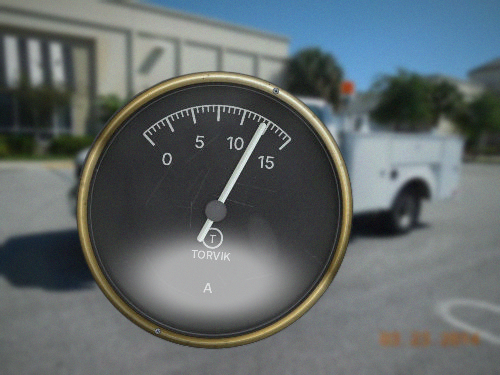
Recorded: 12 A
